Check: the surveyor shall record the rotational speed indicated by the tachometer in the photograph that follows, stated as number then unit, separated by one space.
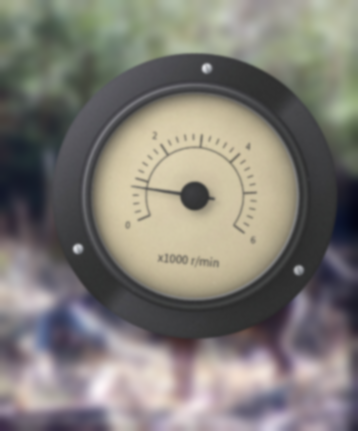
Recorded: 800 rpm
